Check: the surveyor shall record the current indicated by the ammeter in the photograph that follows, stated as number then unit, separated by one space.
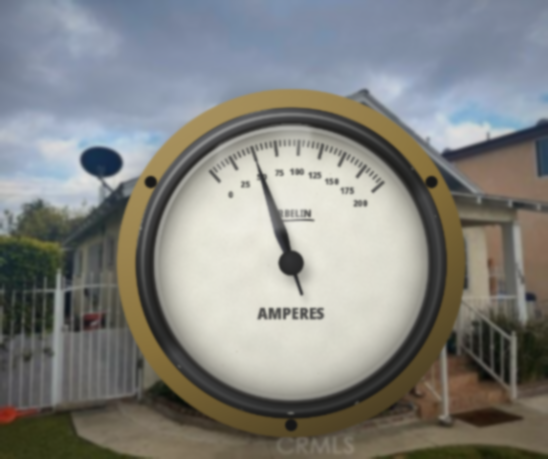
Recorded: 50 A
